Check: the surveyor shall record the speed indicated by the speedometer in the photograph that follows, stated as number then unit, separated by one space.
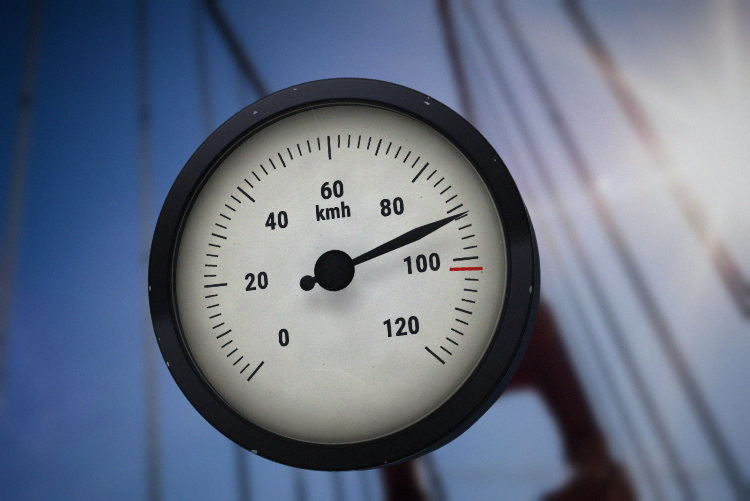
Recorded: 92 km/h
